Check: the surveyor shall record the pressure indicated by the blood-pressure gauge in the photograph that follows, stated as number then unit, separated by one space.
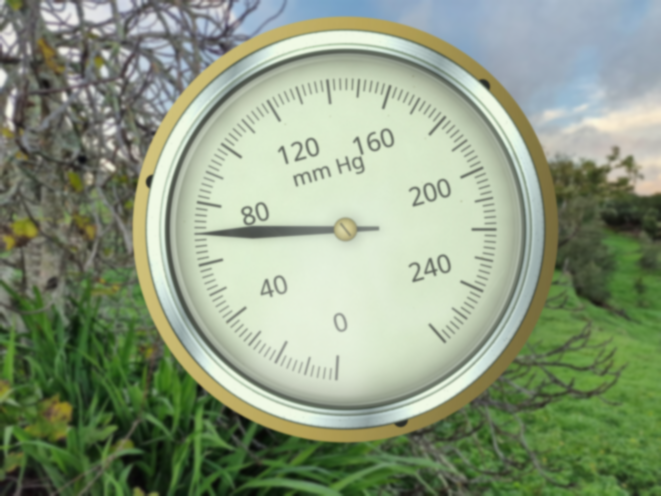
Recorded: 70 mmHg
